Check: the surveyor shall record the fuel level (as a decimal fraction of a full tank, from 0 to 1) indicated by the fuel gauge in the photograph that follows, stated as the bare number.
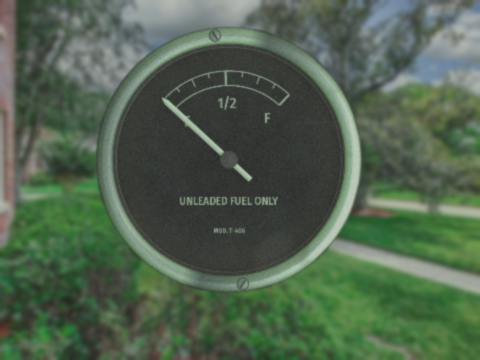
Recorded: 0
